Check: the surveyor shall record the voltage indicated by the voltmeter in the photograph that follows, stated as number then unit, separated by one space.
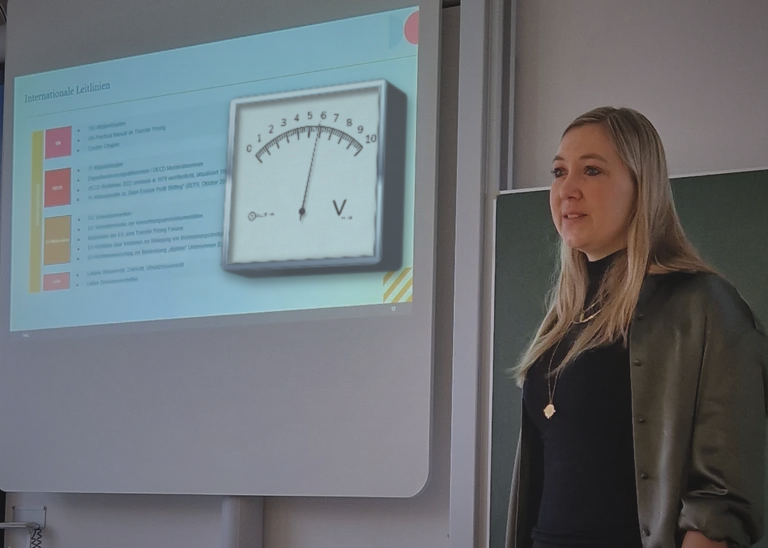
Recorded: 6 V
